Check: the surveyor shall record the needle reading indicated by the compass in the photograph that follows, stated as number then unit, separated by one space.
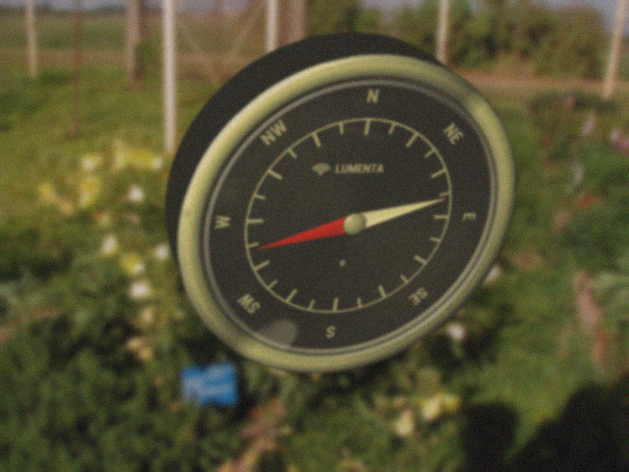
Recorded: 255 °
